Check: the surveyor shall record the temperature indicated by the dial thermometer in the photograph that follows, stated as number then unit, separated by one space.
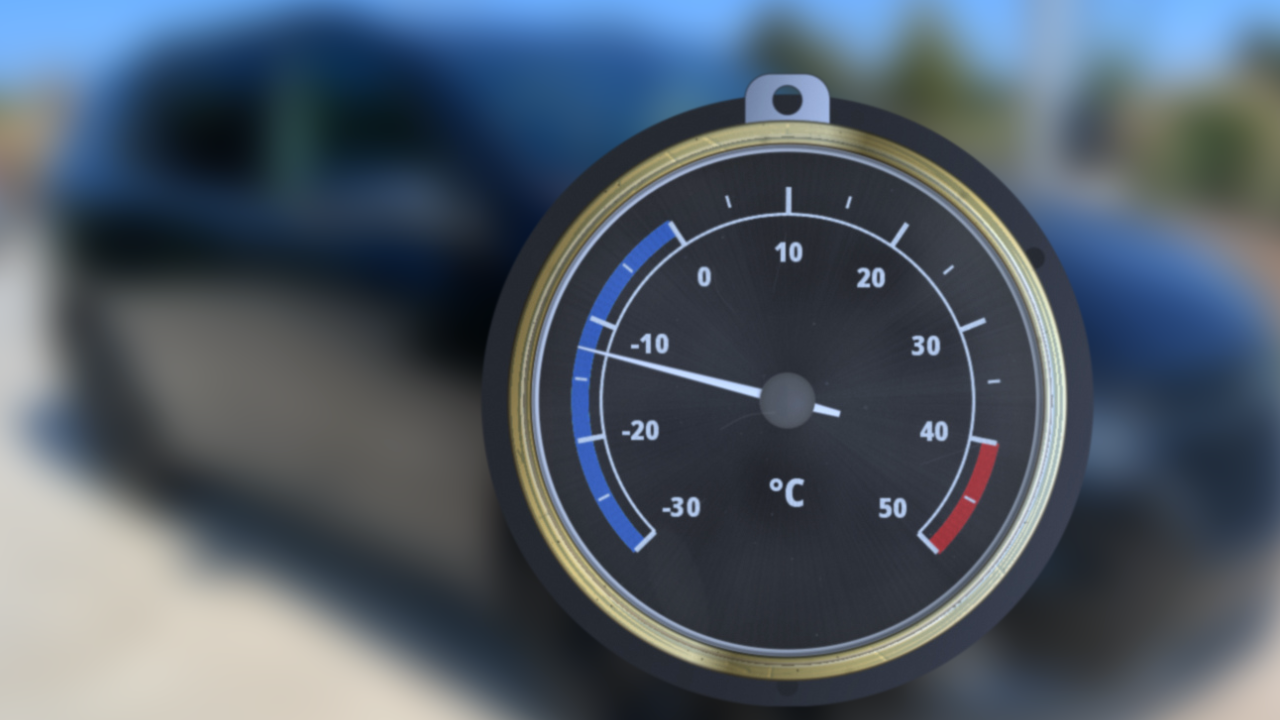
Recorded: -12.5 °C
